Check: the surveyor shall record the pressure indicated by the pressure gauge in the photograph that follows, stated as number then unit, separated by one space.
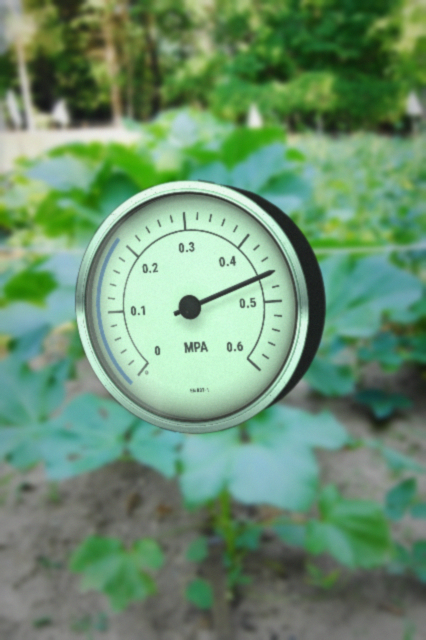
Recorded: 0.46 MPa
